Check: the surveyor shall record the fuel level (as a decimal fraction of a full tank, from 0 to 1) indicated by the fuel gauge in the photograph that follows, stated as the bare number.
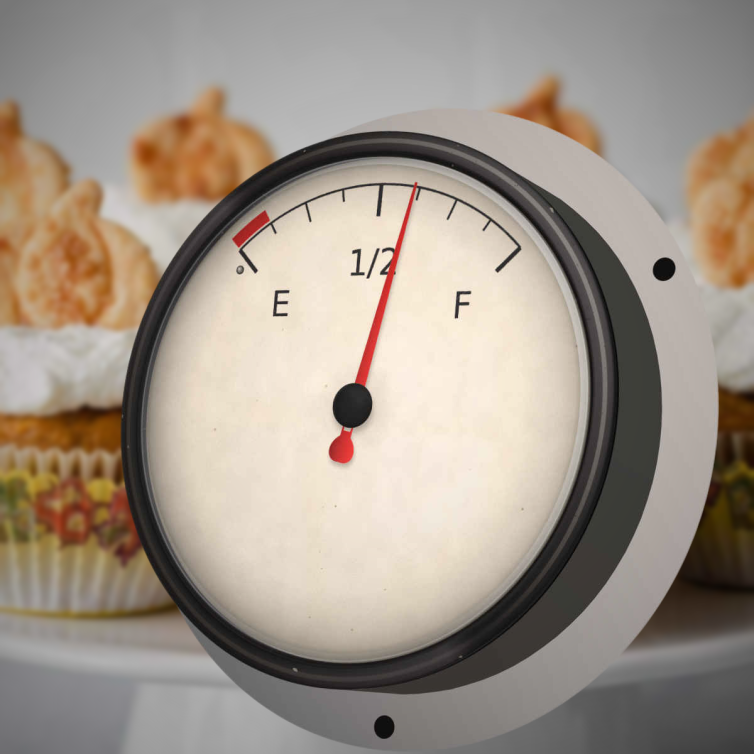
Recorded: 0.625
